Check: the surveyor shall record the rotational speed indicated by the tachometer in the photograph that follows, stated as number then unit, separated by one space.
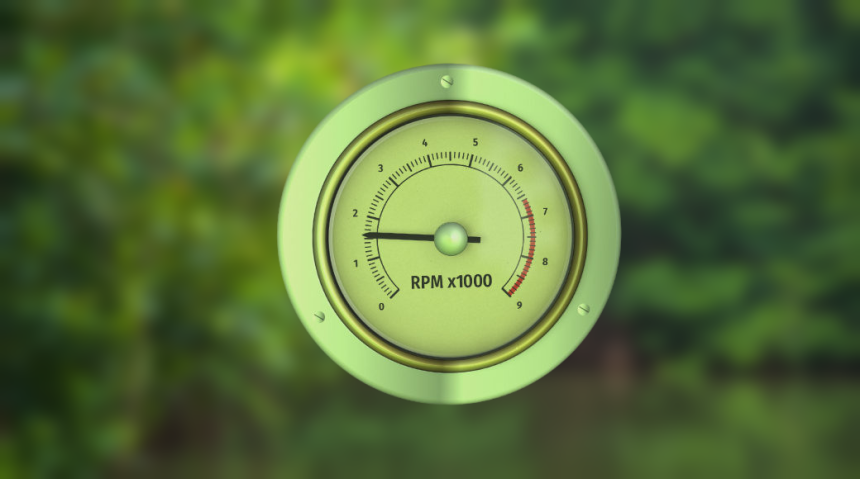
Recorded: 1600 rpm
